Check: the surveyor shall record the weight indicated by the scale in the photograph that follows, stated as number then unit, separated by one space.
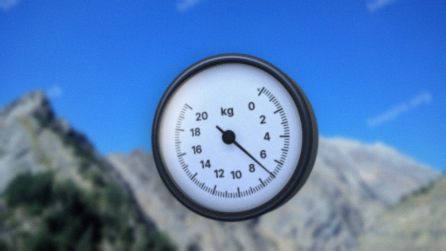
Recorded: 7 kg
